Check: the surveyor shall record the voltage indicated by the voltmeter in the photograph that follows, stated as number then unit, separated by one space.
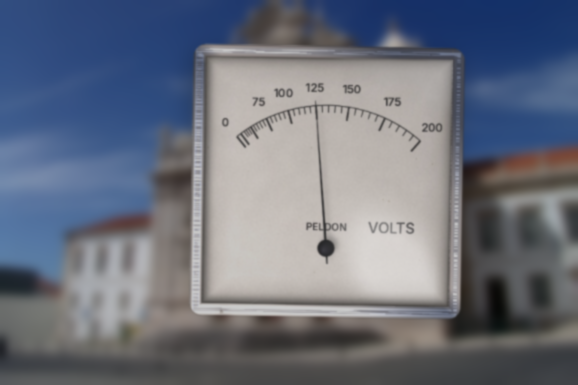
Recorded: 125 V
